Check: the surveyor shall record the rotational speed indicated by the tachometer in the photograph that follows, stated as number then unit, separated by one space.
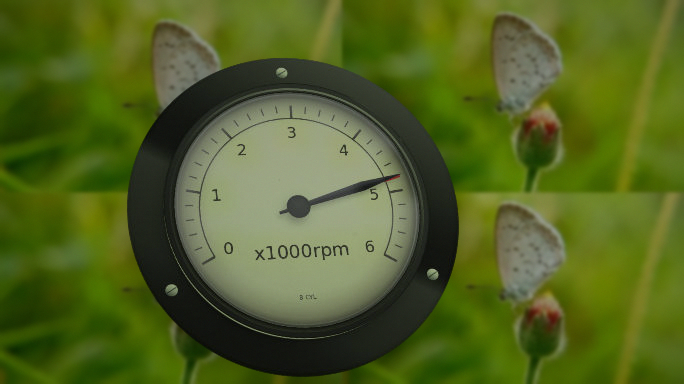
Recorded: 4800 rpm
